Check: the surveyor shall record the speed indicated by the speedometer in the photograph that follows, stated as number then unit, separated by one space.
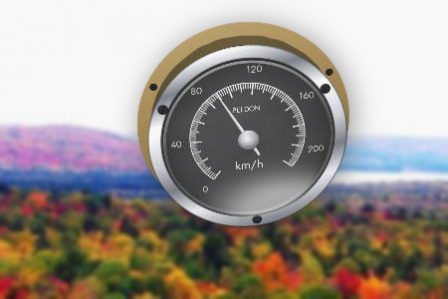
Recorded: 90 km/h
